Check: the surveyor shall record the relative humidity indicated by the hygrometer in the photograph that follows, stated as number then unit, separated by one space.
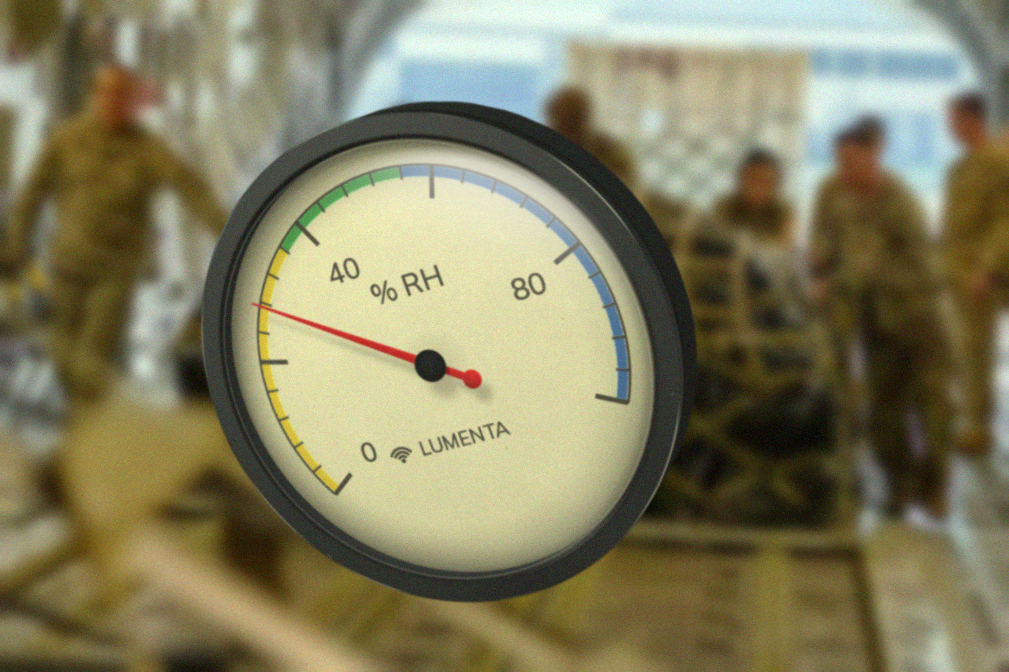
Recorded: 28 %
